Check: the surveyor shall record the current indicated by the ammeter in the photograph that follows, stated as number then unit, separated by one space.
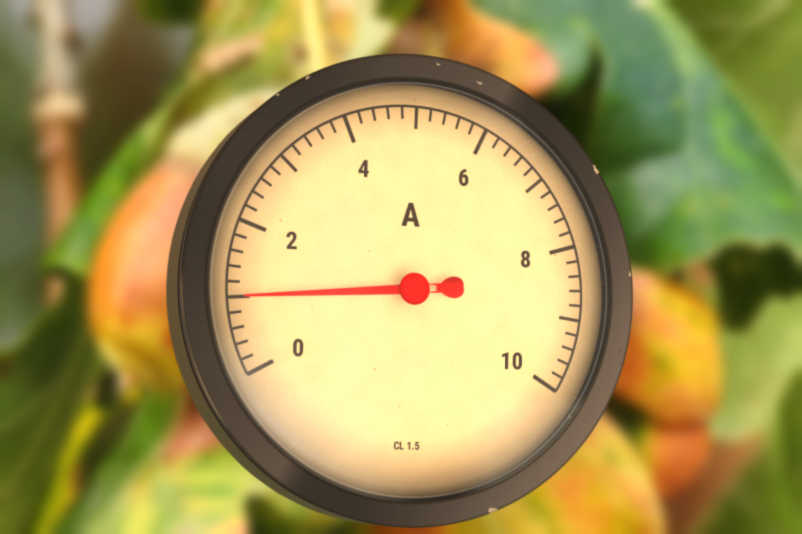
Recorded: 1 A
